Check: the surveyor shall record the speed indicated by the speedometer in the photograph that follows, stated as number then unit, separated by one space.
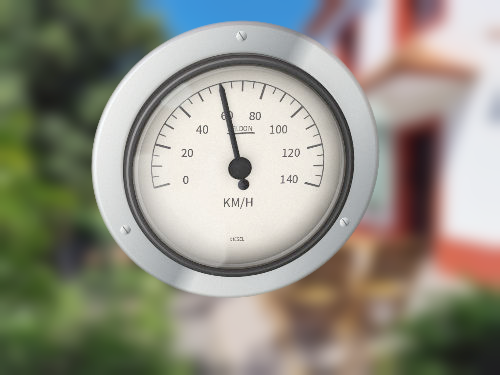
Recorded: 60 km/h
